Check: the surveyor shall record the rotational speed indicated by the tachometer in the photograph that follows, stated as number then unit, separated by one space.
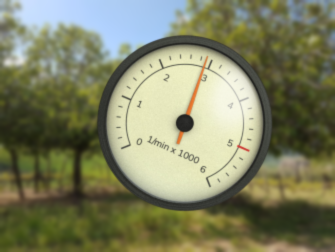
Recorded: 2900 rpm
